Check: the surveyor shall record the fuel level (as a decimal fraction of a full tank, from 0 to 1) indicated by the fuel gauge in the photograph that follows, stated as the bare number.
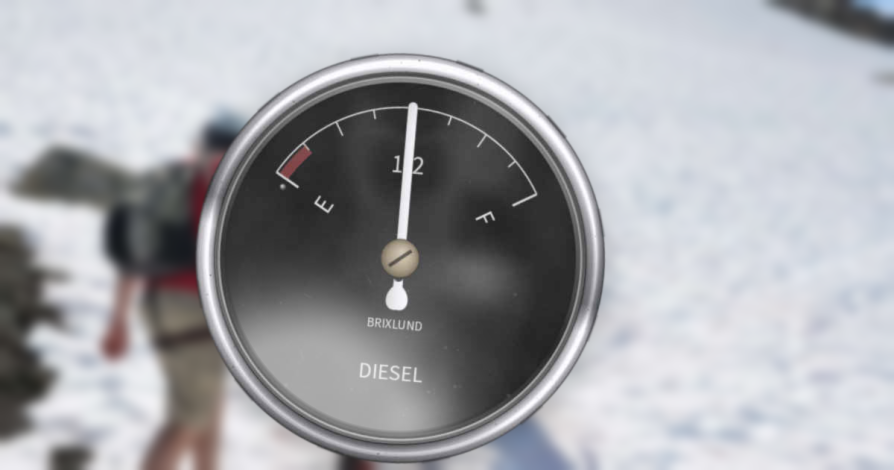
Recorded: 0.5
